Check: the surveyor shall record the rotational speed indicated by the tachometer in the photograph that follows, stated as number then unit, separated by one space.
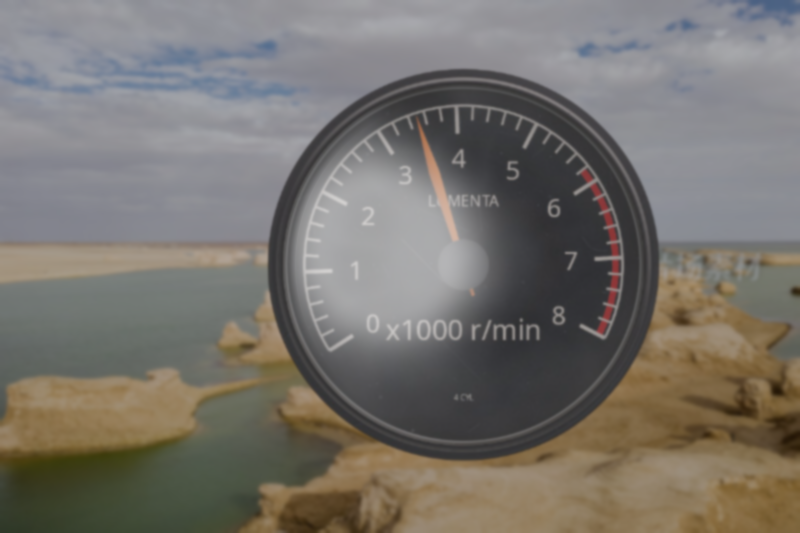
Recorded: 3500 rpm
